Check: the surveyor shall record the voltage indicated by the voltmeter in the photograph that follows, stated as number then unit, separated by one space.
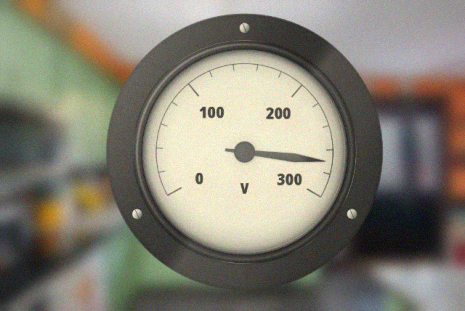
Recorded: 270 V
